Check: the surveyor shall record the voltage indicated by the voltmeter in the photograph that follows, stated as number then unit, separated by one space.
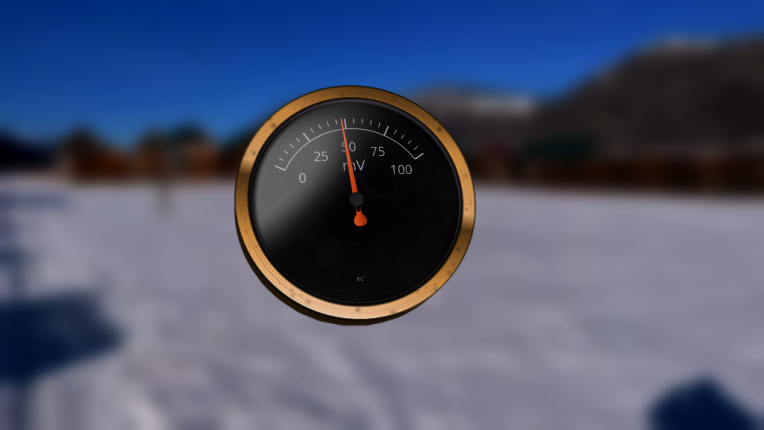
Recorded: 47.5 mV
